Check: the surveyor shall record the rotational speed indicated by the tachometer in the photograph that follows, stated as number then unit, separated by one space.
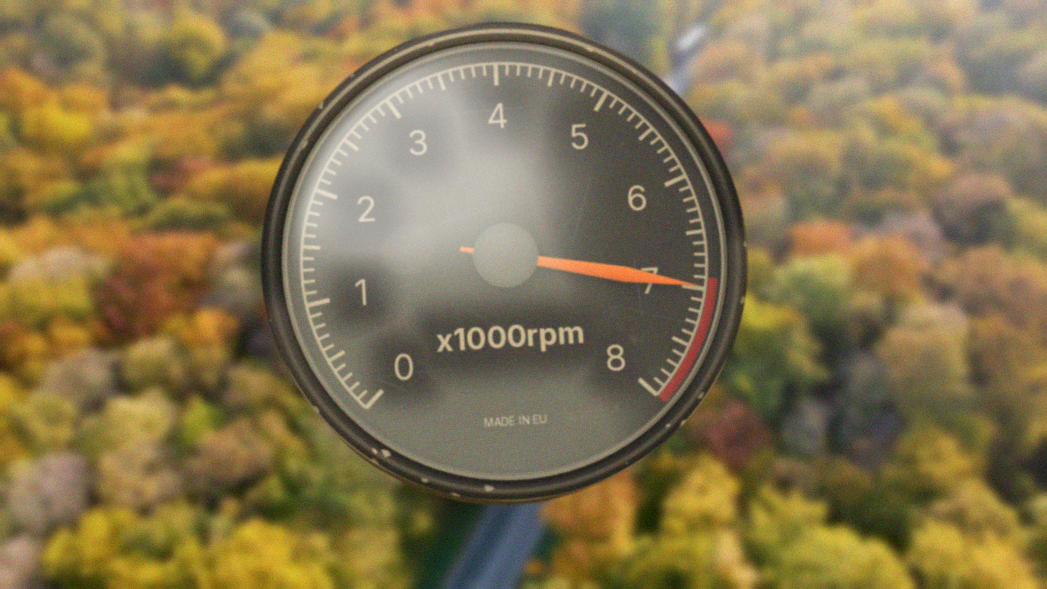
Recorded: 7000 rpm
